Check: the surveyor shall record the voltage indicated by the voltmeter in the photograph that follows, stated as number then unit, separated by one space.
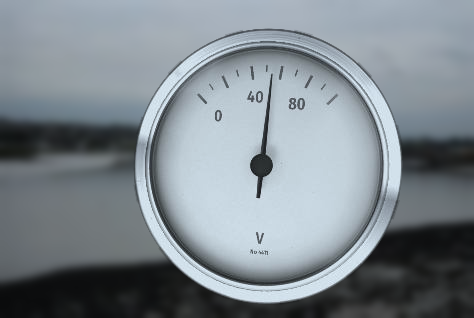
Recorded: 55 V
